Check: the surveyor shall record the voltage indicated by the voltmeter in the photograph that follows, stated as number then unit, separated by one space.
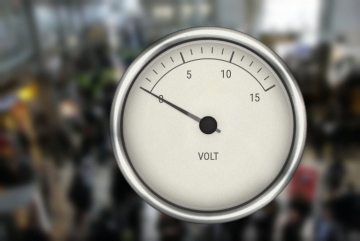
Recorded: 0 V
